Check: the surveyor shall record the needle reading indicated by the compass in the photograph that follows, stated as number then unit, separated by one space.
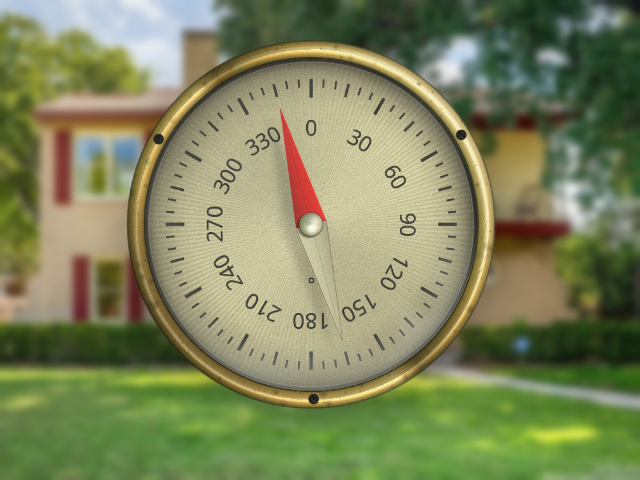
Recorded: 345 °
